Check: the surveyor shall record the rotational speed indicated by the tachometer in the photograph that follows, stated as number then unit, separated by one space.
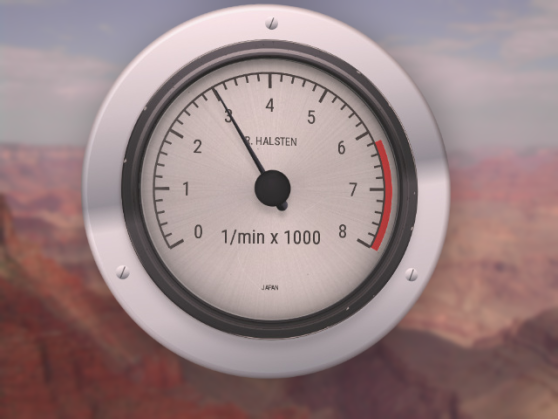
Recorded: 3000 rpm
